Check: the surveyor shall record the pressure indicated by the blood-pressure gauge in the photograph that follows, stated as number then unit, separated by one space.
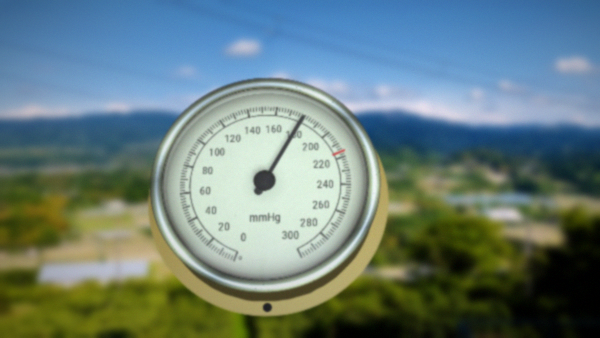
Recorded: 180 mmHg
